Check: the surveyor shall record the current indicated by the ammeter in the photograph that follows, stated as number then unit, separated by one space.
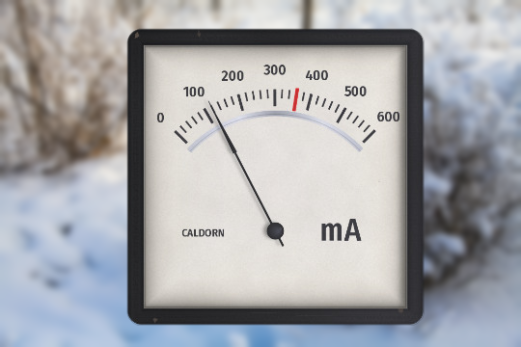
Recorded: 120 mA
